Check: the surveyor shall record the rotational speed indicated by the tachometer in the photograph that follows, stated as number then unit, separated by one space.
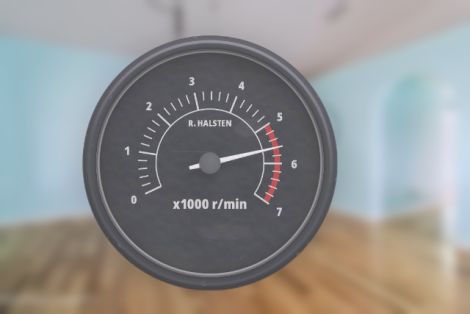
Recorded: 5600 rpm
